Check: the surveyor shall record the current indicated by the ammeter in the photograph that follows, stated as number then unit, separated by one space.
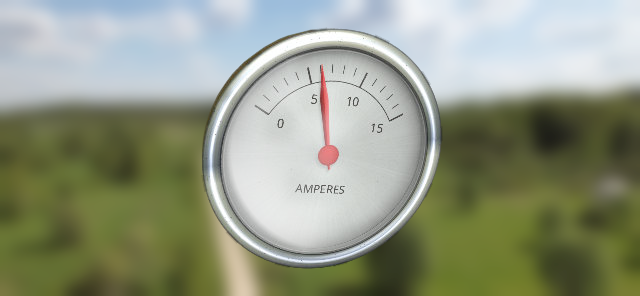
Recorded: 6 A
